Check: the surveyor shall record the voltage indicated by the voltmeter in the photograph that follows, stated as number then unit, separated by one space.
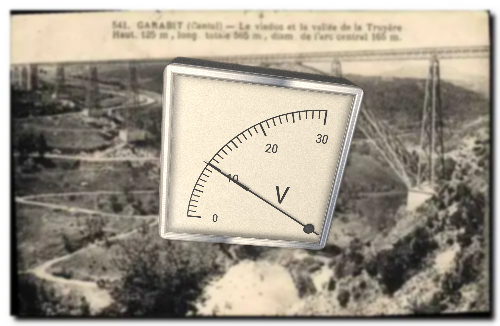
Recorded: 10 V
